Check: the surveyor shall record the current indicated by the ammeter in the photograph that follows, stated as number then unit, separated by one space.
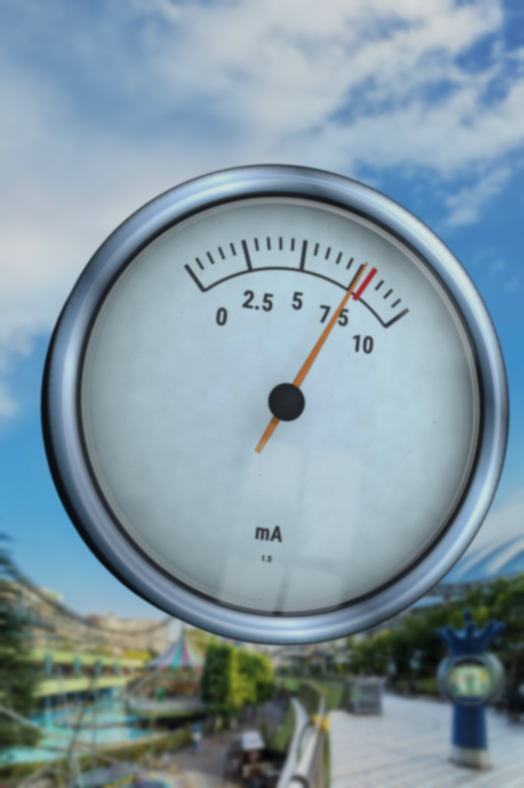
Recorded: 7.5 mA
